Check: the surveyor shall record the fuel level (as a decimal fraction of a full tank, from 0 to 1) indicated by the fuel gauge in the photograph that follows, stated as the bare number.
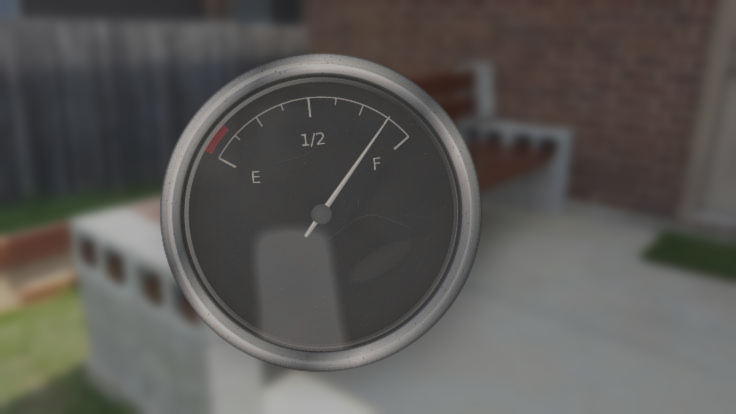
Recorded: 0.875
